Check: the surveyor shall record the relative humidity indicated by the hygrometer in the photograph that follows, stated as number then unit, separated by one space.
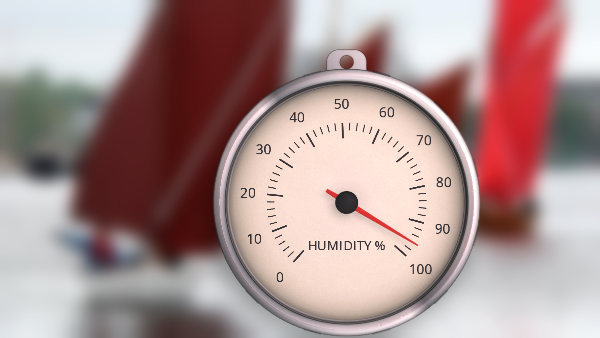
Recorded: 96 %
